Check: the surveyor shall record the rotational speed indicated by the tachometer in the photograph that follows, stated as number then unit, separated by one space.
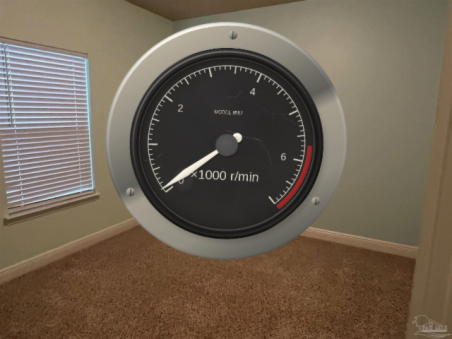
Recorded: 100 rpm
